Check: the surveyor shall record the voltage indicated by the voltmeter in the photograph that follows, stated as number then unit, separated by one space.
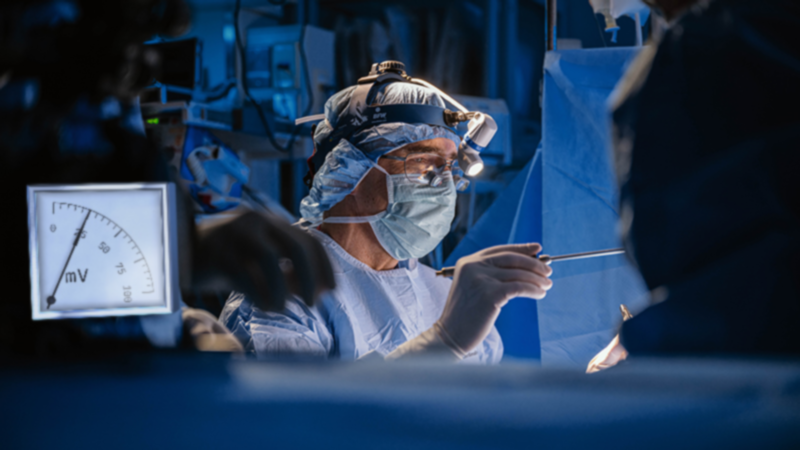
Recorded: 25 mV
